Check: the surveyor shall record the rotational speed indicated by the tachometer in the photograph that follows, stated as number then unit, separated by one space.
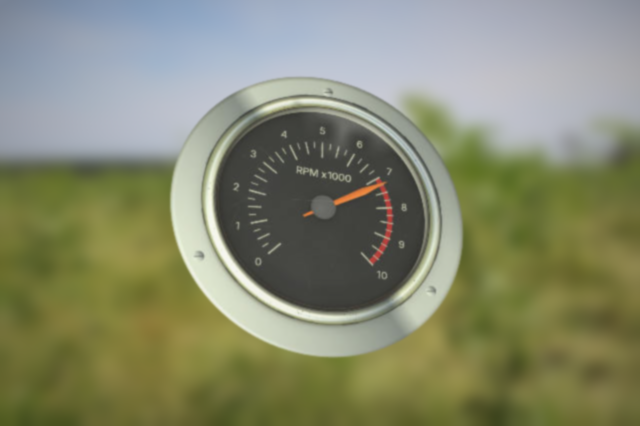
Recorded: 7250 rpm
